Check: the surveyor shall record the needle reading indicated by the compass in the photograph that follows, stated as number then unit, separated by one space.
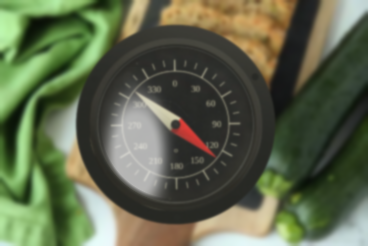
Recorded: 130 °
